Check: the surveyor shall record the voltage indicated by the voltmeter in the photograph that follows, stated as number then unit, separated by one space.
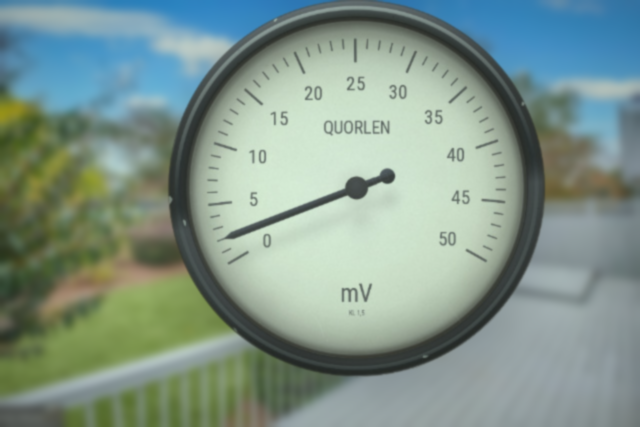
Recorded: 2 mV
